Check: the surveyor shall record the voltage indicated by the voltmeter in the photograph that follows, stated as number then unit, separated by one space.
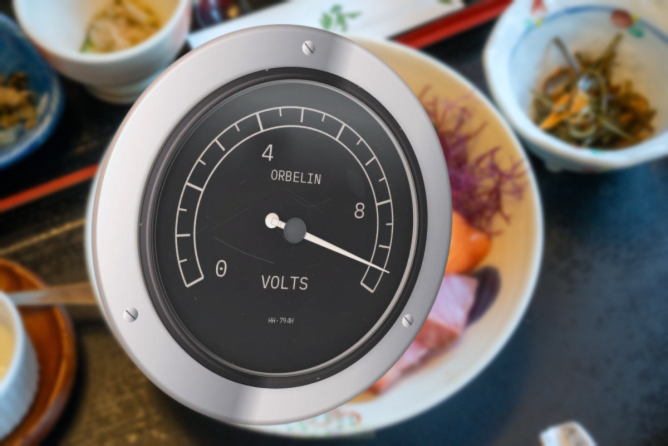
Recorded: 9.5 V
